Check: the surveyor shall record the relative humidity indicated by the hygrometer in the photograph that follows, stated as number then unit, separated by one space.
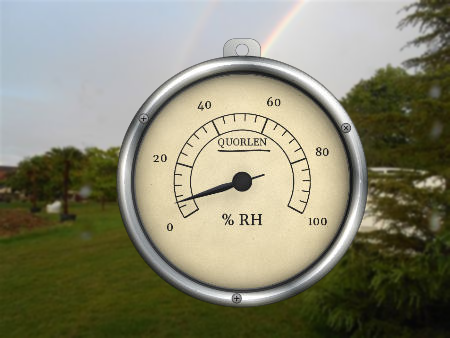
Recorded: 6 %
